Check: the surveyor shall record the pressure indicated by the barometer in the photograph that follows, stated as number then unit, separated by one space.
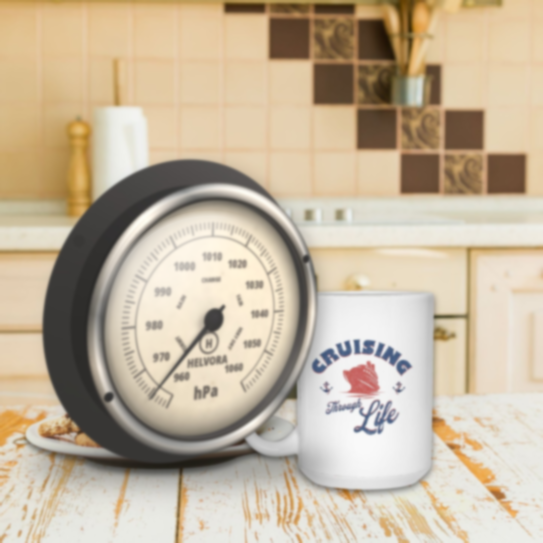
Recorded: 965 hPa
